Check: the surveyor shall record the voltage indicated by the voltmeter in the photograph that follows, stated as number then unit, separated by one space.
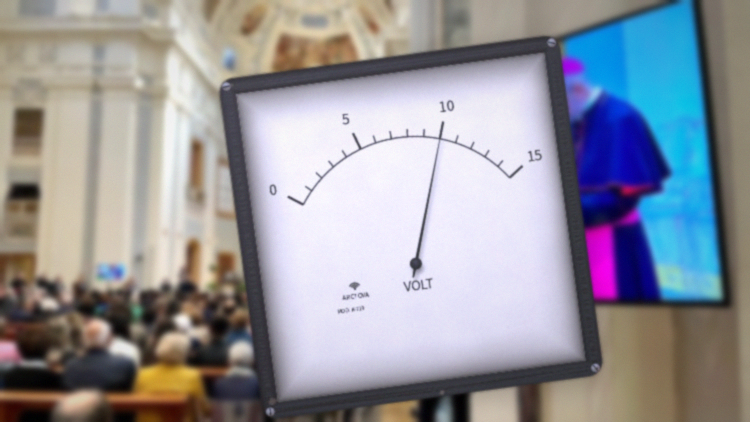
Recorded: 10 V
